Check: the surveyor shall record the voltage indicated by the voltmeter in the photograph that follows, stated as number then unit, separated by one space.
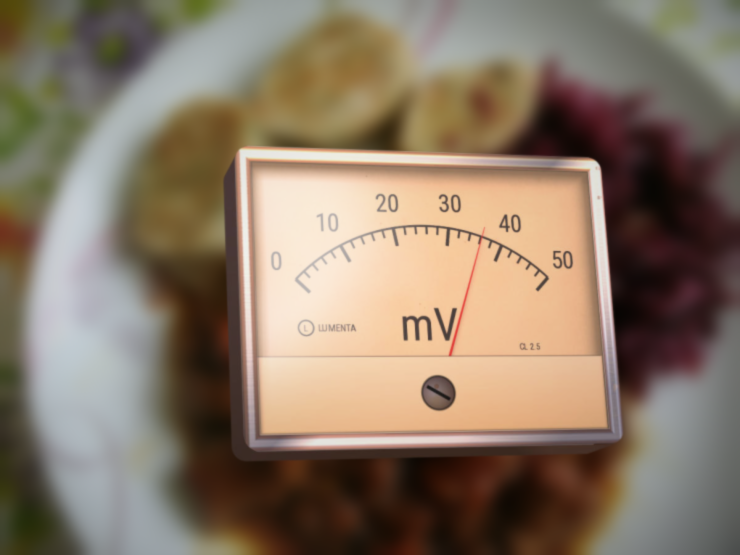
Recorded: 36 mV
